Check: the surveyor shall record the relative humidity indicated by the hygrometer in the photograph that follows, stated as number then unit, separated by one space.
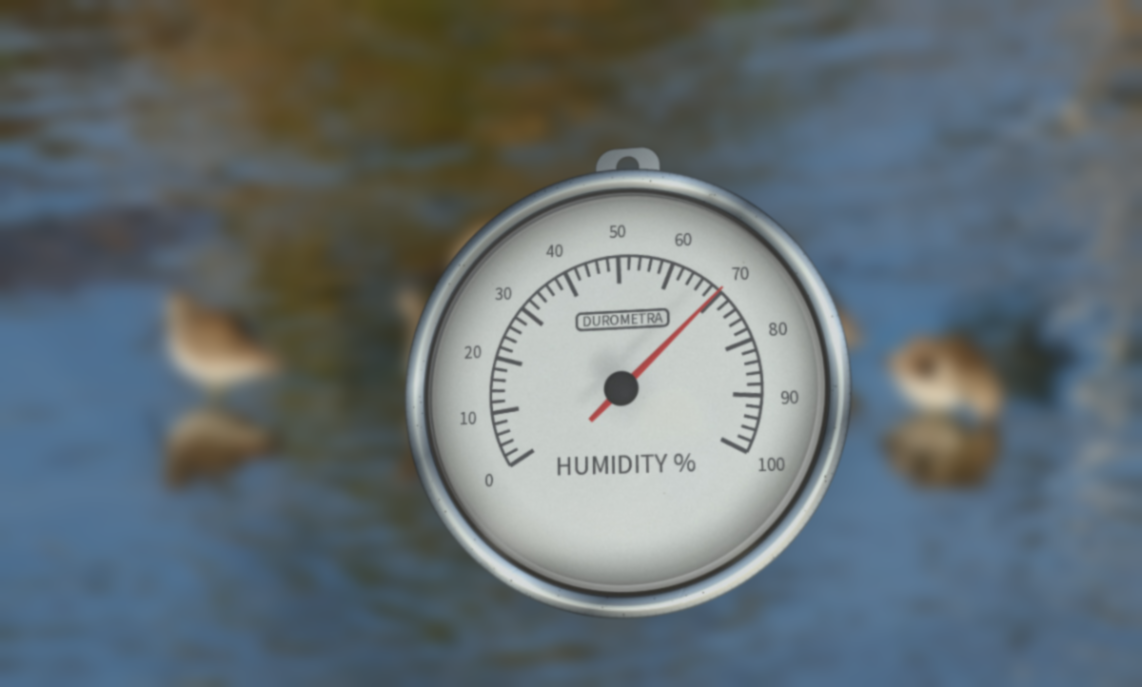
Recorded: 70 %
